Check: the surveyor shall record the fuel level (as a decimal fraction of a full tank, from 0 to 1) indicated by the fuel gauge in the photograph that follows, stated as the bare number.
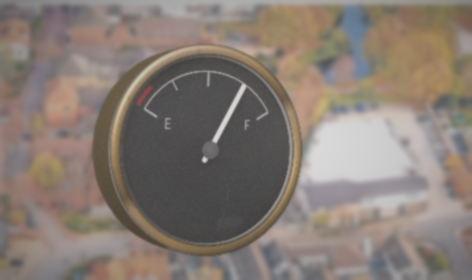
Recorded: 0.75
